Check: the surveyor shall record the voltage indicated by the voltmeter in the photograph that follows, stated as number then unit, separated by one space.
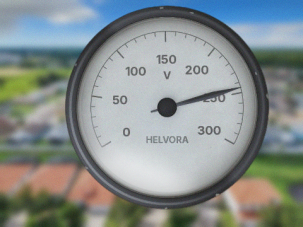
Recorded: 245 V
